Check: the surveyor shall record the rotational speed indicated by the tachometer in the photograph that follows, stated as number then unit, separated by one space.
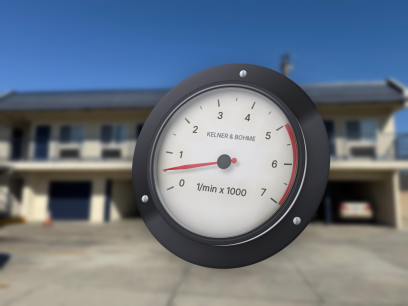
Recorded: 500 rpm
